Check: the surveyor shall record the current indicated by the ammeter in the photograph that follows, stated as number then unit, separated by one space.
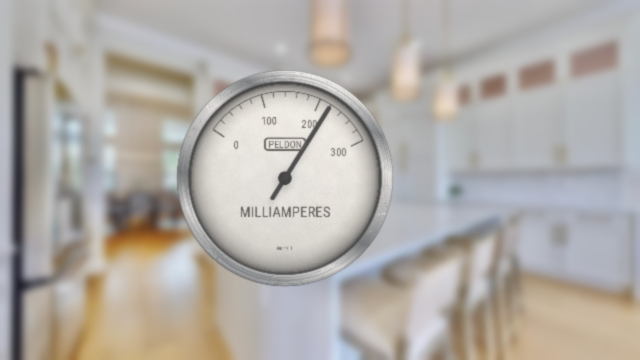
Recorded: 220 mA
